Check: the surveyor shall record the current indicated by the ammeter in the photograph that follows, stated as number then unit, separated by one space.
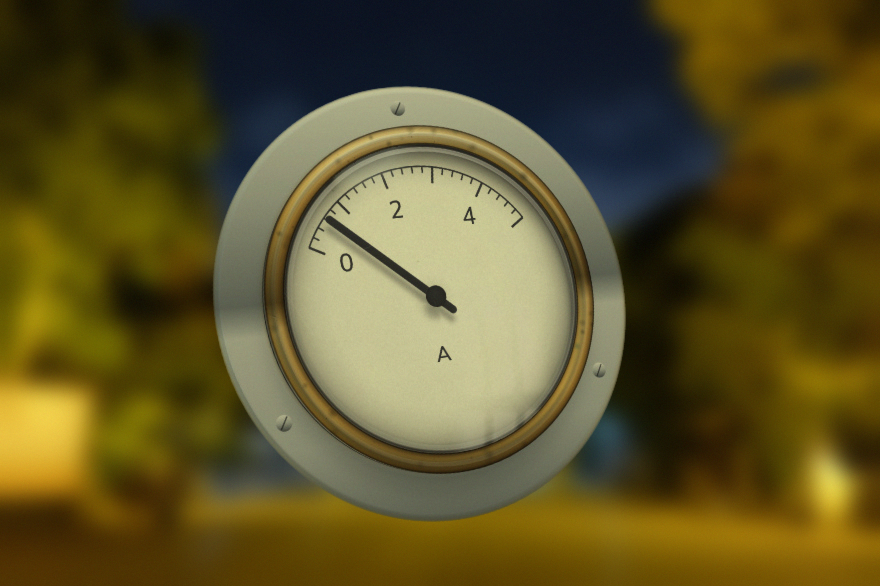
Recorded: 0.6 A
